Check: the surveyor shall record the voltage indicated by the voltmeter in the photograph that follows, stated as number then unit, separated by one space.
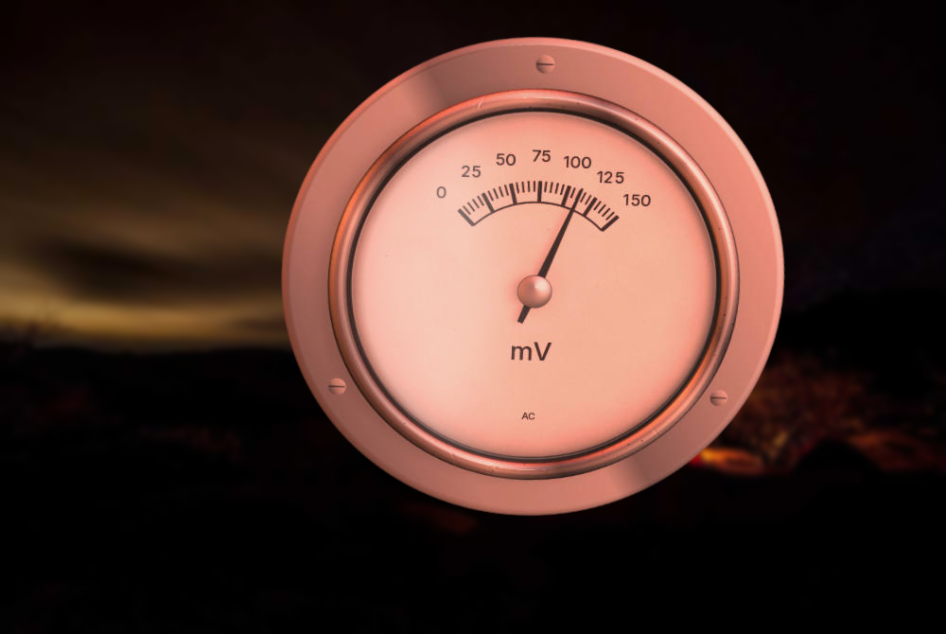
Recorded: 110 mV
